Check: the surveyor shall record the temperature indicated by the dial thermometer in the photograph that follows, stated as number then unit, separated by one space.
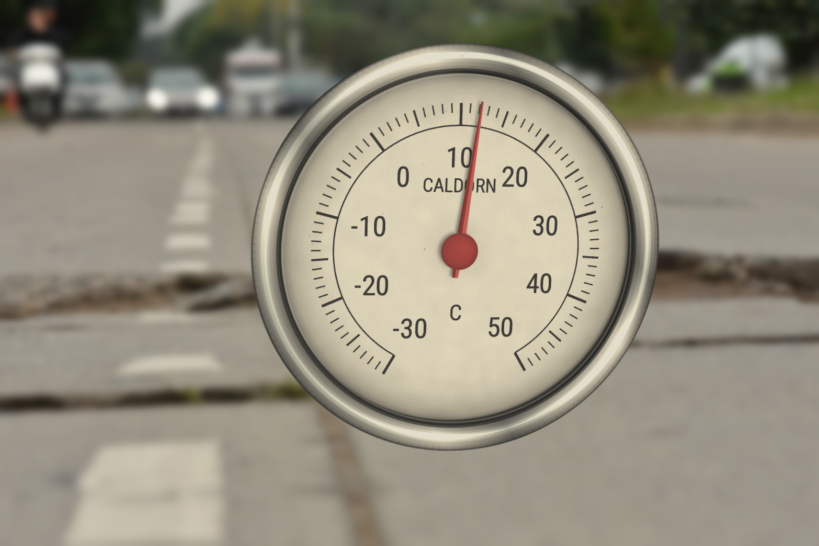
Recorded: 12 °C
